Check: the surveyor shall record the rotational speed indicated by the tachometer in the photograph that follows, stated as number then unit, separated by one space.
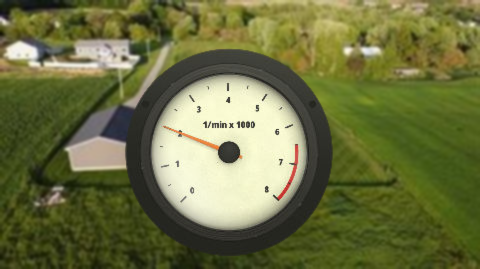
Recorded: 2000 rpm
